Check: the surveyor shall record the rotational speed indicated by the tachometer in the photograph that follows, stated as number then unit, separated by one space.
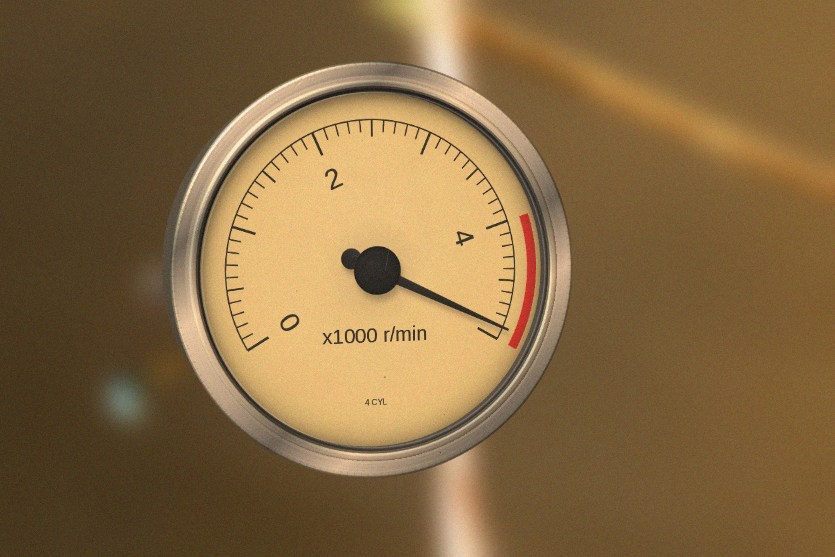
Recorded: 4900 rpm
